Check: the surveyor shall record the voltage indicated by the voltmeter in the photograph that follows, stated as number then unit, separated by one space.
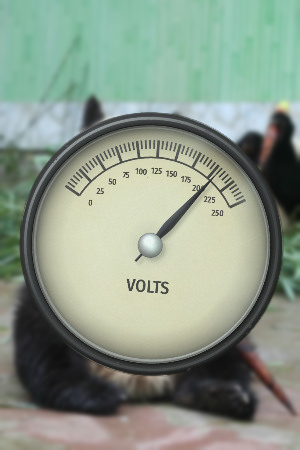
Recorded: 205 V
